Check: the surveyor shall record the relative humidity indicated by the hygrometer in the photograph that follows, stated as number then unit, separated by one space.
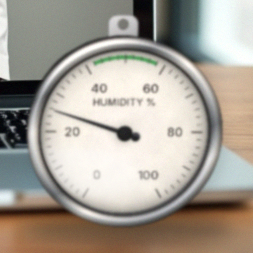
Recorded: 26 %
